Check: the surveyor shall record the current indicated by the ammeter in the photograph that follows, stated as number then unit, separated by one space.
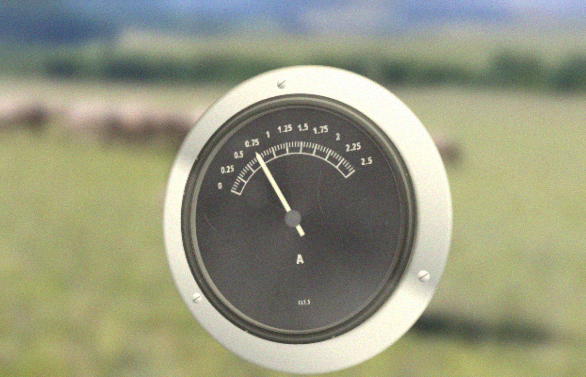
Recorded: 0.75 A
